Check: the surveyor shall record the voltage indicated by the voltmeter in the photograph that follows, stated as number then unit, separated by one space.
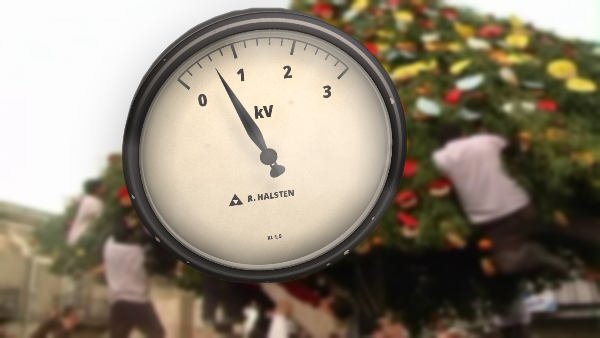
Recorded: 0.6 kV
